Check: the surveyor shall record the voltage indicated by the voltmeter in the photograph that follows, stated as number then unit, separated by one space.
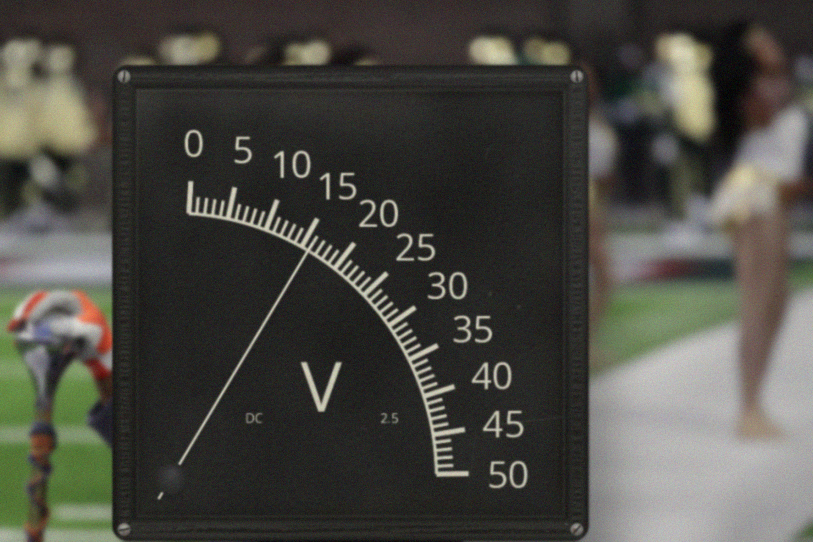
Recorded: 16 V
